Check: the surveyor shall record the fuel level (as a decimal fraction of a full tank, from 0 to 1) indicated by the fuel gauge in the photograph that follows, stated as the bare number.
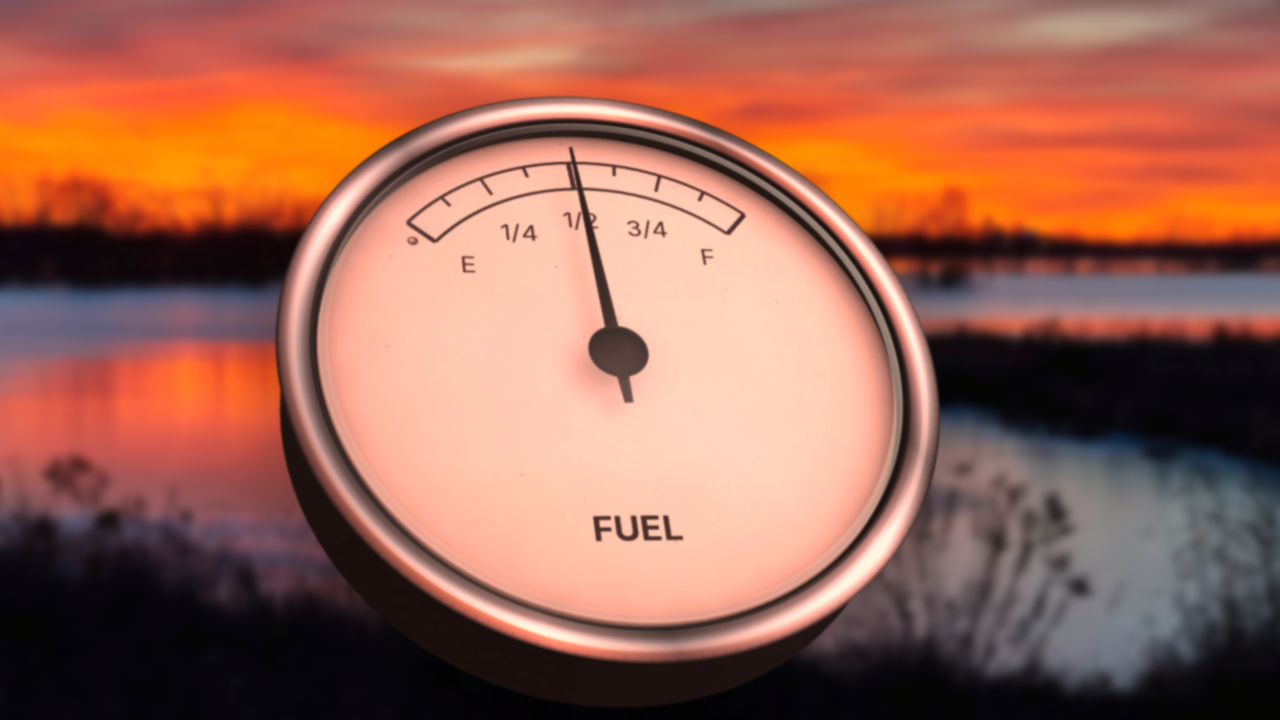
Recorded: 0.5
